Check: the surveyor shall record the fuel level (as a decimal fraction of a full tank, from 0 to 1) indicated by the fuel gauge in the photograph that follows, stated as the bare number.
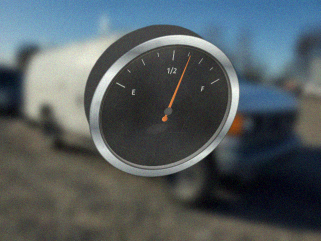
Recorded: 0.625
